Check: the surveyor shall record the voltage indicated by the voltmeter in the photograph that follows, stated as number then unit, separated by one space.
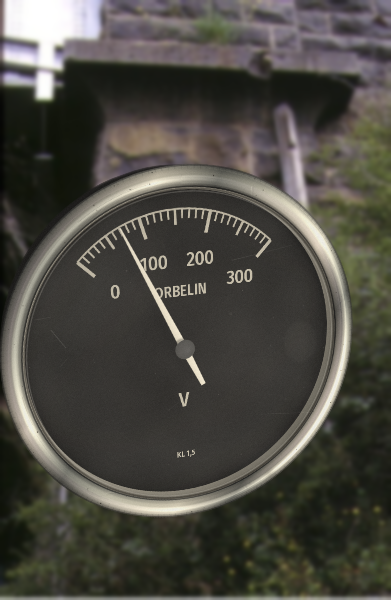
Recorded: 70 V
